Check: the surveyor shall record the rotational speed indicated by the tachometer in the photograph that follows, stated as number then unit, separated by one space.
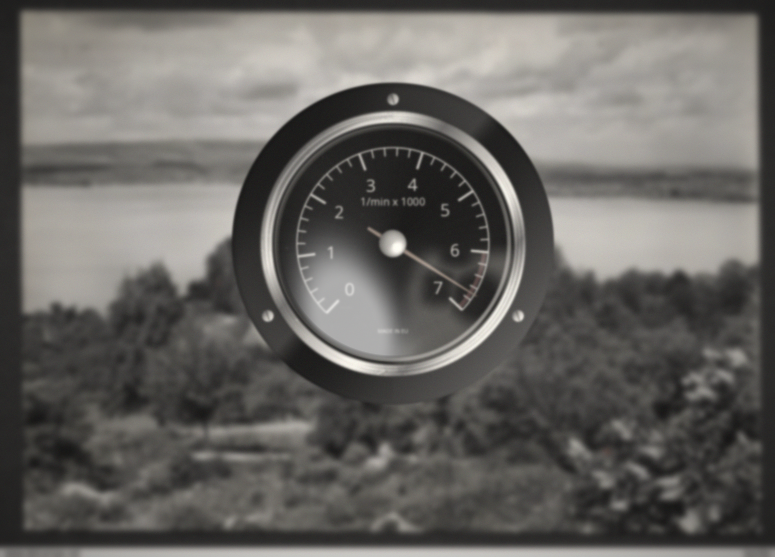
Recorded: 6700 rpm
